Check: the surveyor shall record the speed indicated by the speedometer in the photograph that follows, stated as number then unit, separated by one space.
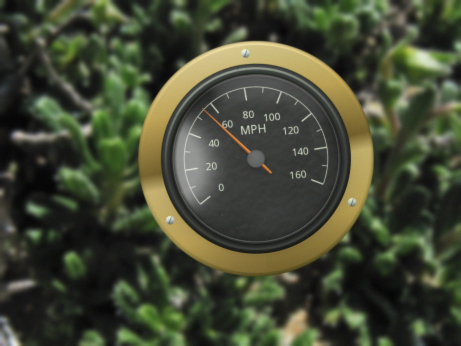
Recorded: 55 mph
